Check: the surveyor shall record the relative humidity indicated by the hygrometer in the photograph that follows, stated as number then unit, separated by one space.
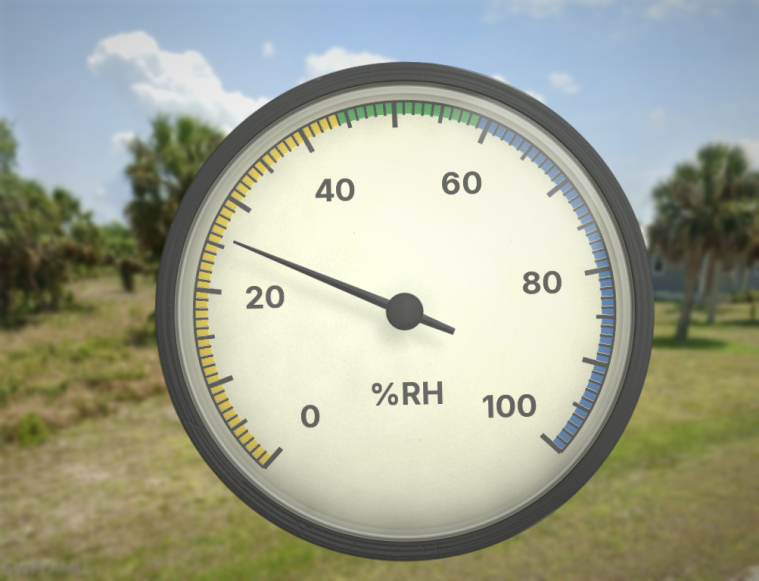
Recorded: 26 %
